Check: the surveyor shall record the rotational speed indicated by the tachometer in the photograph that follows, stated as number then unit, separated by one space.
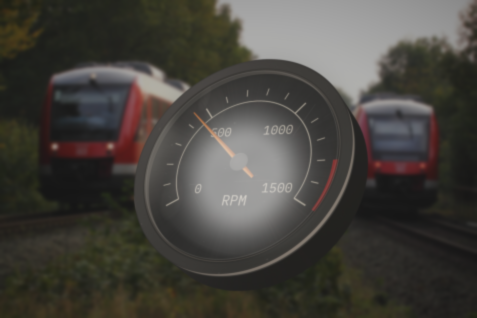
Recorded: 450 rpm
